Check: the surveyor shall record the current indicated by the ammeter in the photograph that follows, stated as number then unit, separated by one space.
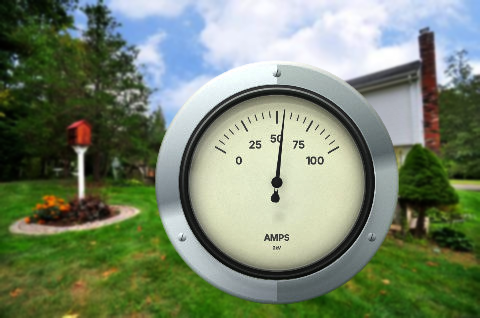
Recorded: 55 A
